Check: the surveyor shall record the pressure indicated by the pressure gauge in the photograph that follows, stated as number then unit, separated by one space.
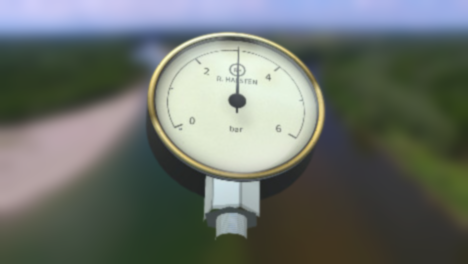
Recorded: 3 bar
